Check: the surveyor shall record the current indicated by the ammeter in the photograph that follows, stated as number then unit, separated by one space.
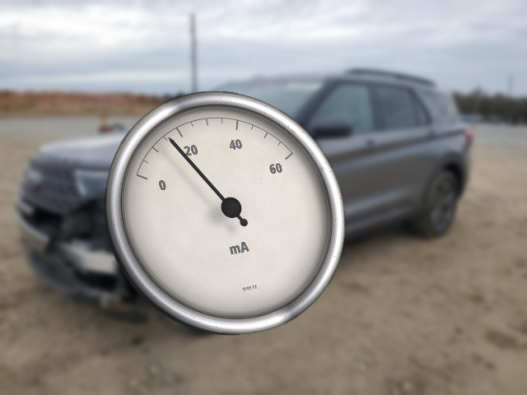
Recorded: 15 mA
